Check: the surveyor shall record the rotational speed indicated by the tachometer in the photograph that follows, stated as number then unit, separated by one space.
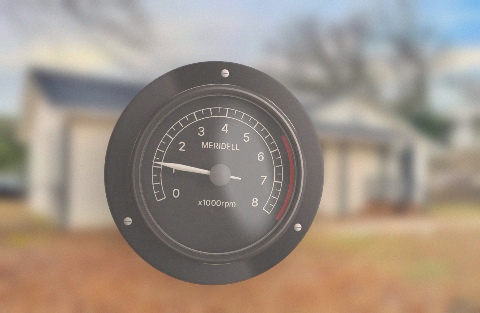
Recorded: 1125 rpm
